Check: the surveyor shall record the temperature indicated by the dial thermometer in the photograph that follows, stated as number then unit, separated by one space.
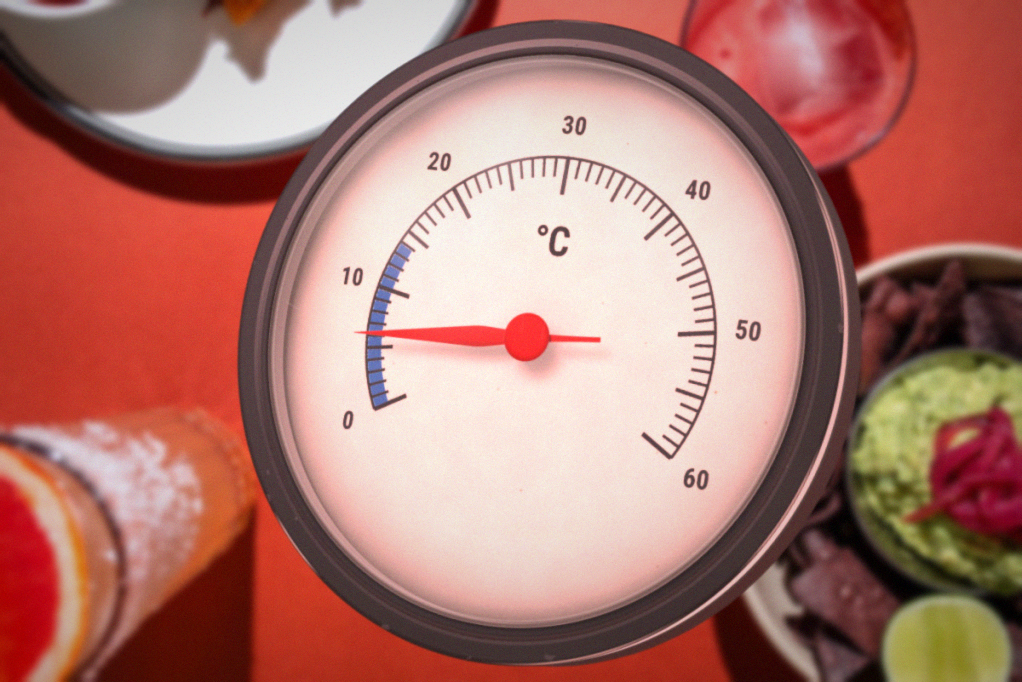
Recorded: 6 °C
